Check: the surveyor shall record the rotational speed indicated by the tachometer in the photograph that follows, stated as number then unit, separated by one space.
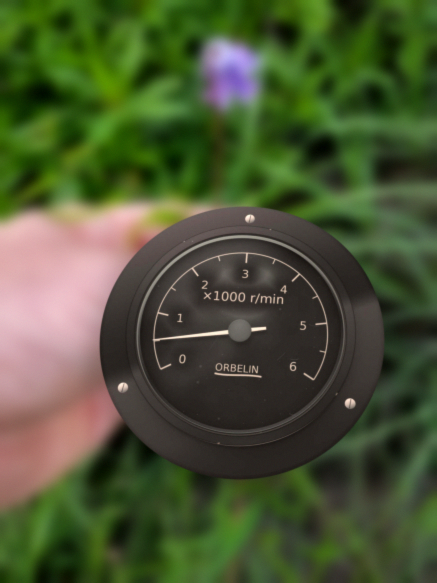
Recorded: 500 rpm
